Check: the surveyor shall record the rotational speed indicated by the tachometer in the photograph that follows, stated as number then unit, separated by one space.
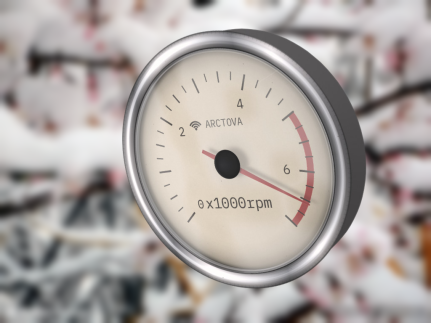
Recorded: 6500 rpm
